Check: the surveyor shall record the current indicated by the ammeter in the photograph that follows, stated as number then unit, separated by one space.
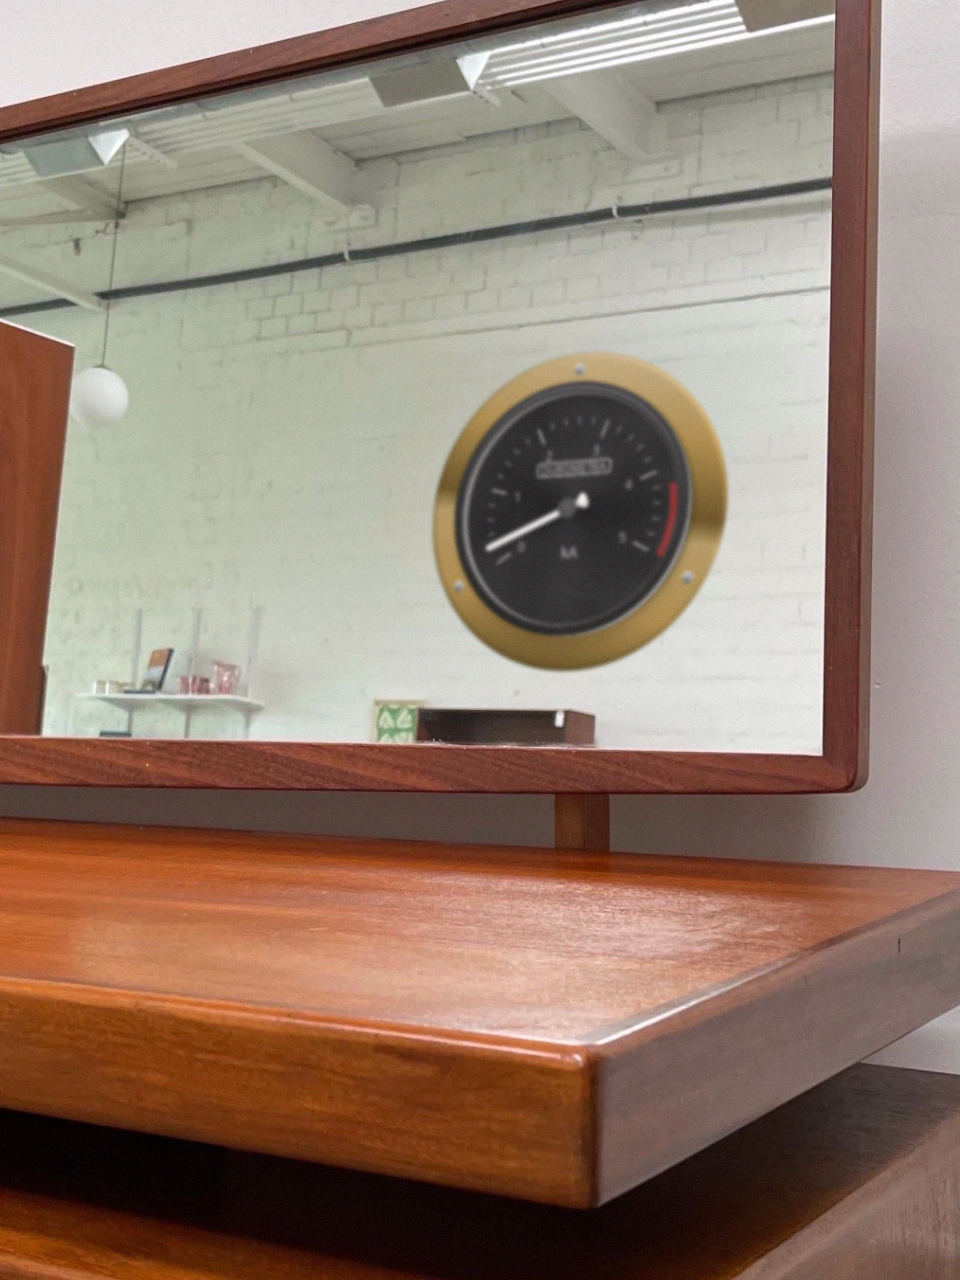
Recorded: 0.2 kA
